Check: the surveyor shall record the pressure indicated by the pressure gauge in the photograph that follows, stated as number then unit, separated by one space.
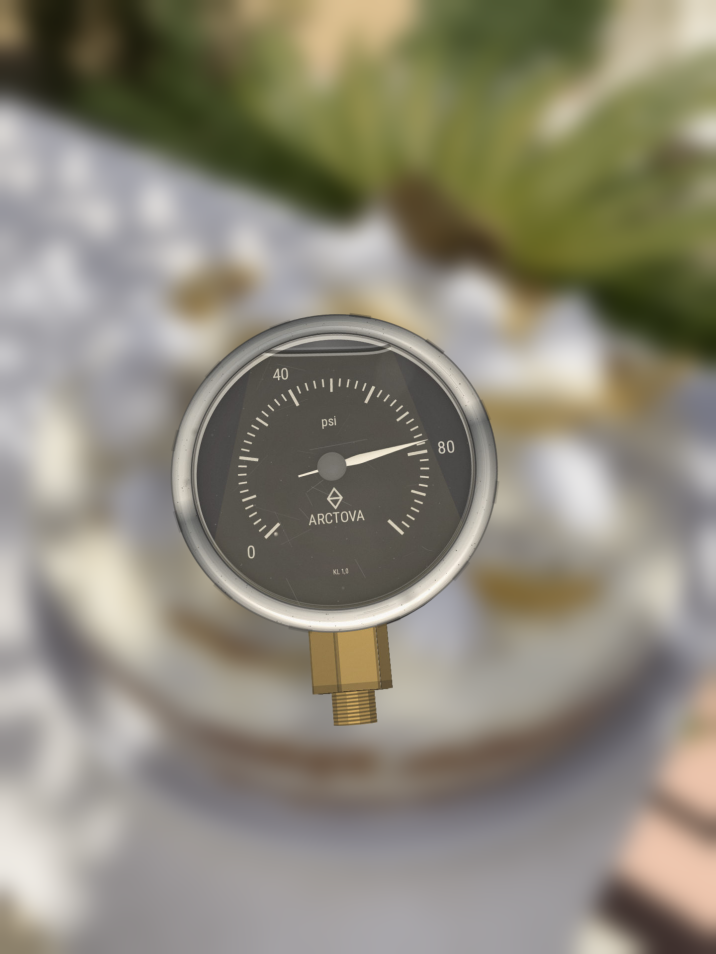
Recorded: 78 psi
